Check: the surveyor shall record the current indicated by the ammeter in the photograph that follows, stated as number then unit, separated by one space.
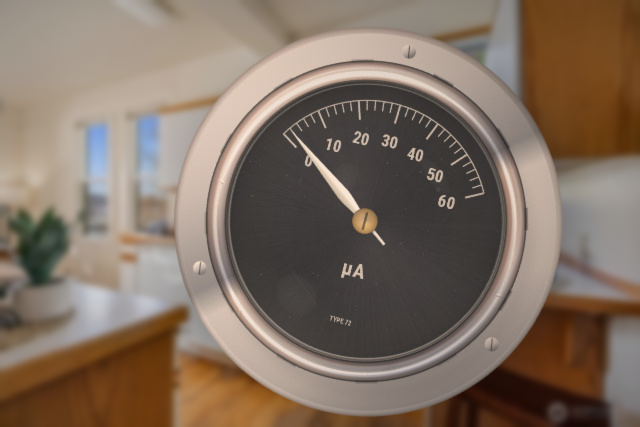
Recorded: 2 µA
